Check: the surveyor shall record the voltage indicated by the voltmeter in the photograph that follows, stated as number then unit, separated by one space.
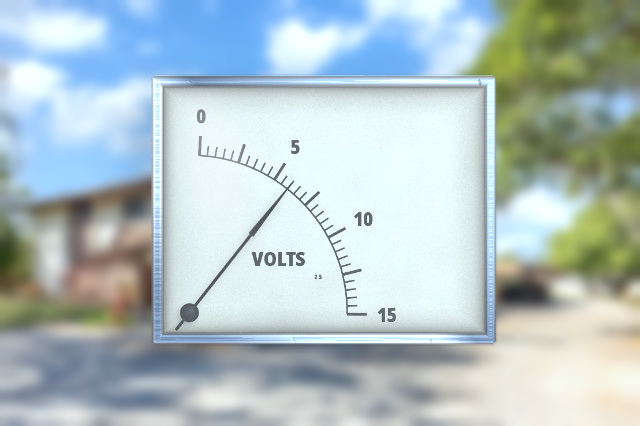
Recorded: 6 V
